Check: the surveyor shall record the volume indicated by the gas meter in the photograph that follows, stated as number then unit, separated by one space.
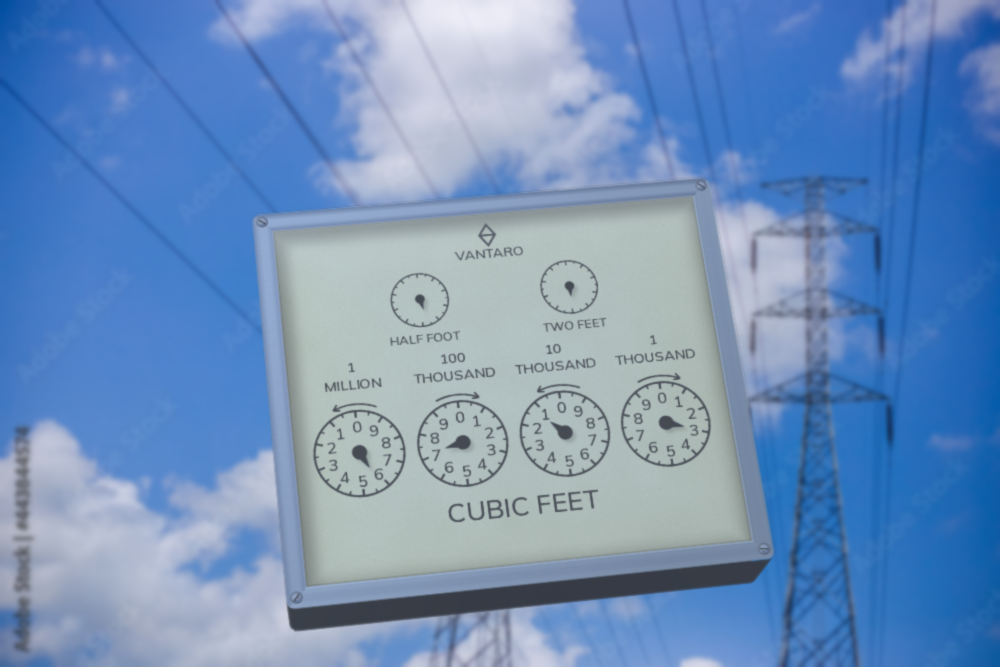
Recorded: 571300 ft³
